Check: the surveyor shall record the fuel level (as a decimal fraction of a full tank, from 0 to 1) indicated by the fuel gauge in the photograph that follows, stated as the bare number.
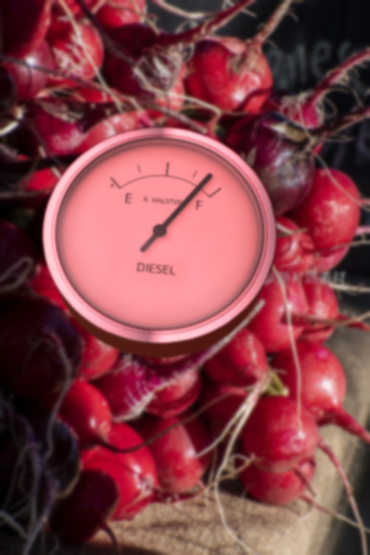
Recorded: 0.875
